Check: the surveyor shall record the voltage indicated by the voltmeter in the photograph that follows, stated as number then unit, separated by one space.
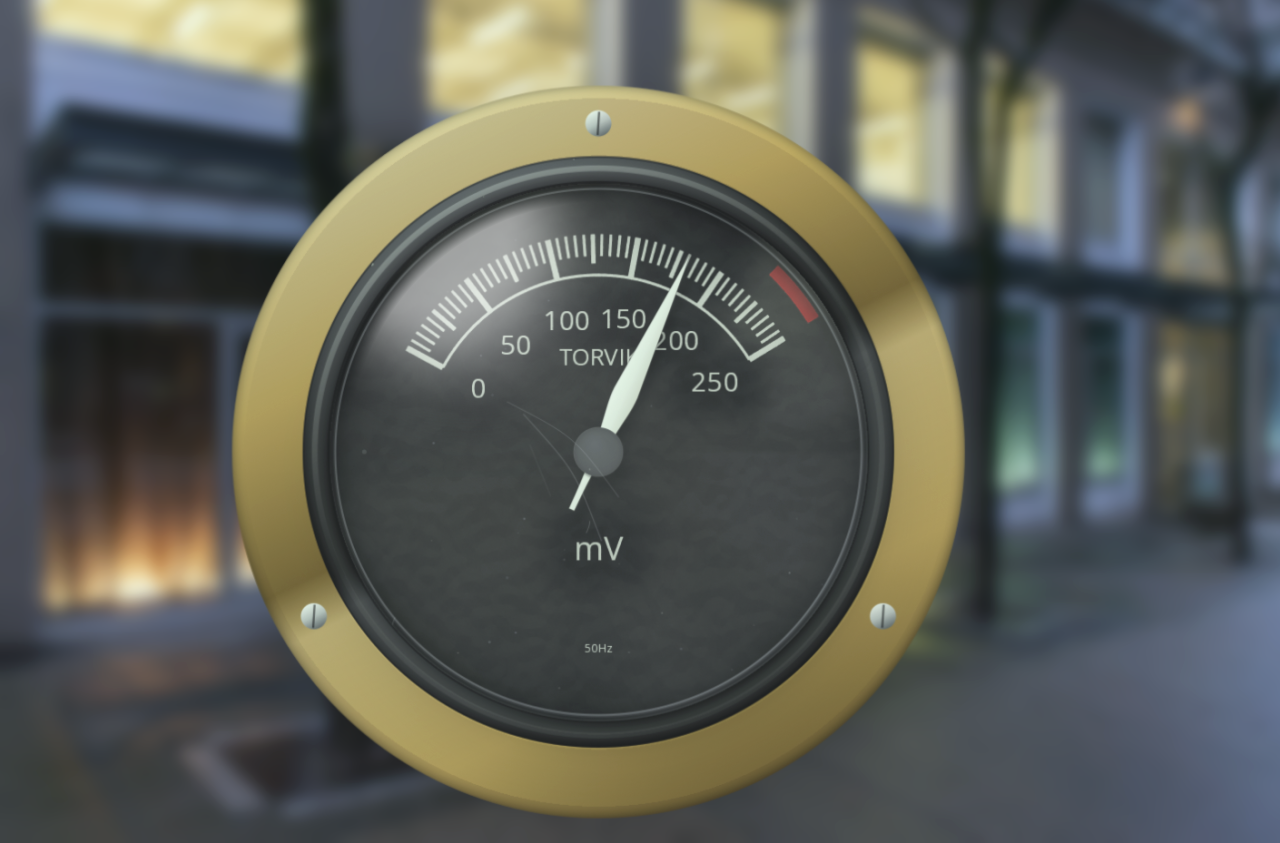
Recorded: 180 mV
